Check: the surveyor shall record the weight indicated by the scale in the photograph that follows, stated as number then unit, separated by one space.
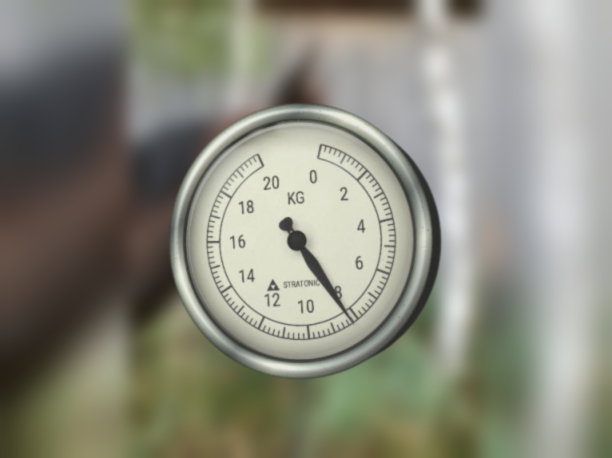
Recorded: 8.2 kg
